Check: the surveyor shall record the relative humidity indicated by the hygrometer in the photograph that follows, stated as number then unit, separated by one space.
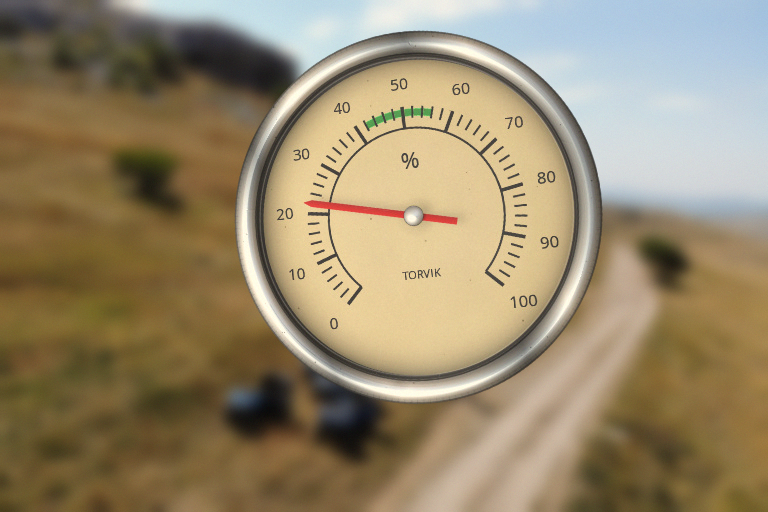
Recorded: 22 %
